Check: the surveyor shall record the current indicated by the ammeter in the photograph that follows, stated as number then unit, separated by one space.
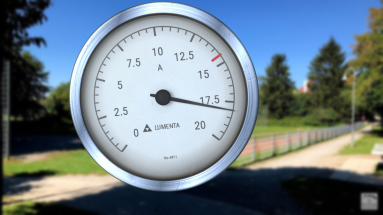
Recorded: 18 A
